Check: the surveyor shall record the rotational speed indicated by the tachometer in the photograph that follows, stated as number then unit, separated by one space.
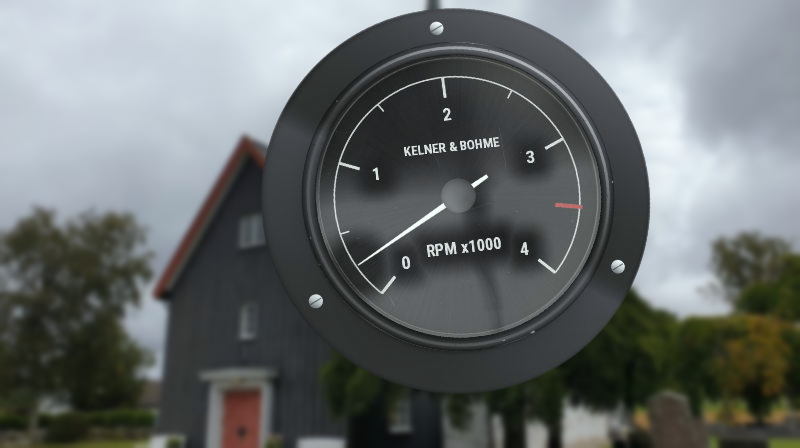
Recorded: 250 rpm
